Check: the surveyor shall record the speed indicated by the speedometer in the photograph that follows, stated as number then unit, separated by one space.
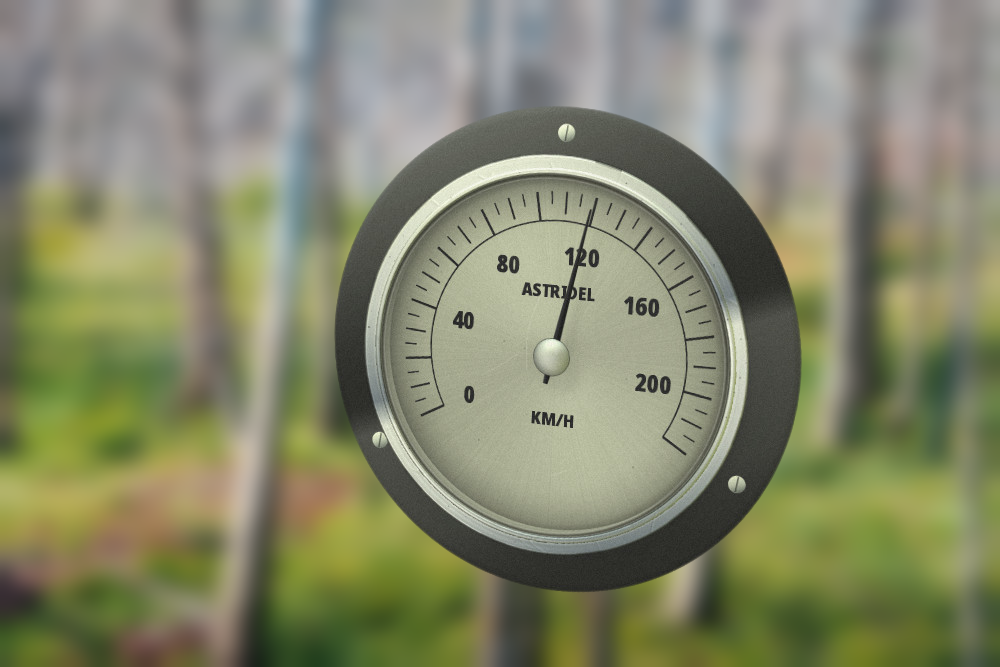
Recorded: 120 km/h
